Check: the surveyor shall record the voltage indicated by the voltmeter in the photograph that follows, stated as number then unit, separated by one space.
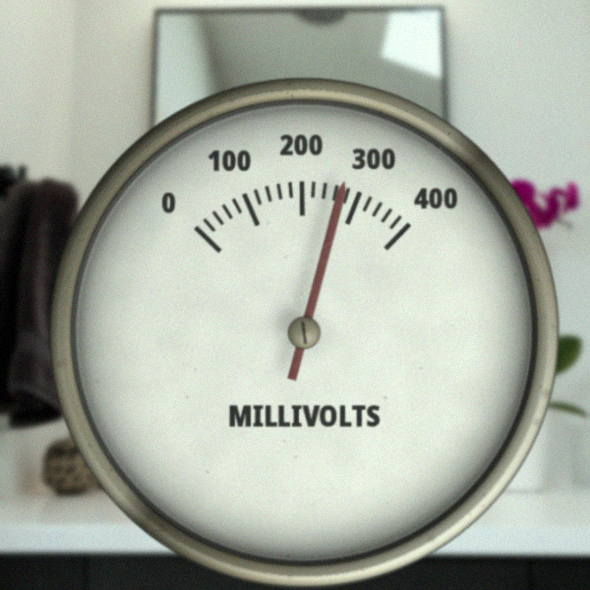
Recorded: 270 mV
